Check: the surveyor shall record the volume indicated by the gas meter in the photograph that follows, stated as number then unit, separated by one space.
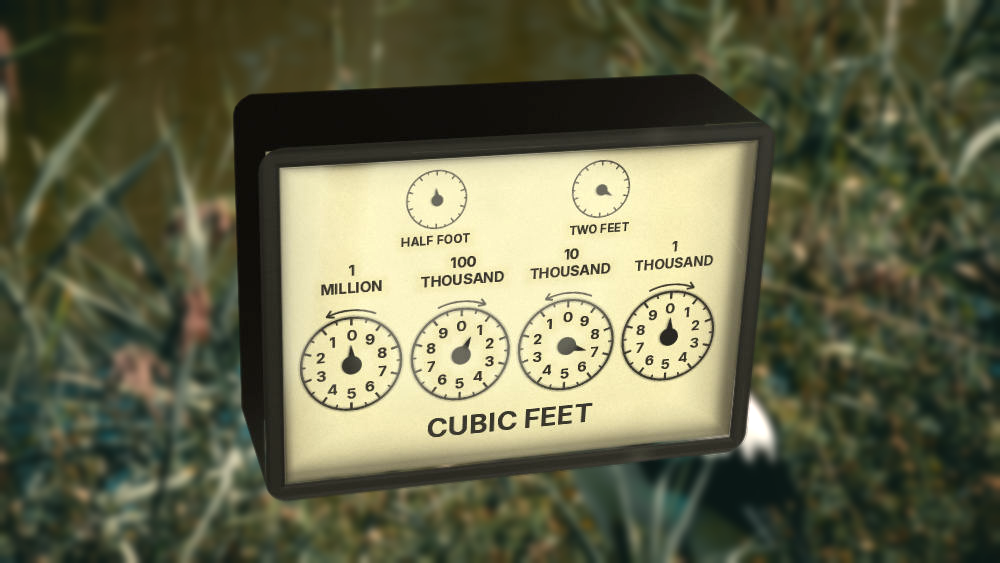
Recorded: 7000 ft³
